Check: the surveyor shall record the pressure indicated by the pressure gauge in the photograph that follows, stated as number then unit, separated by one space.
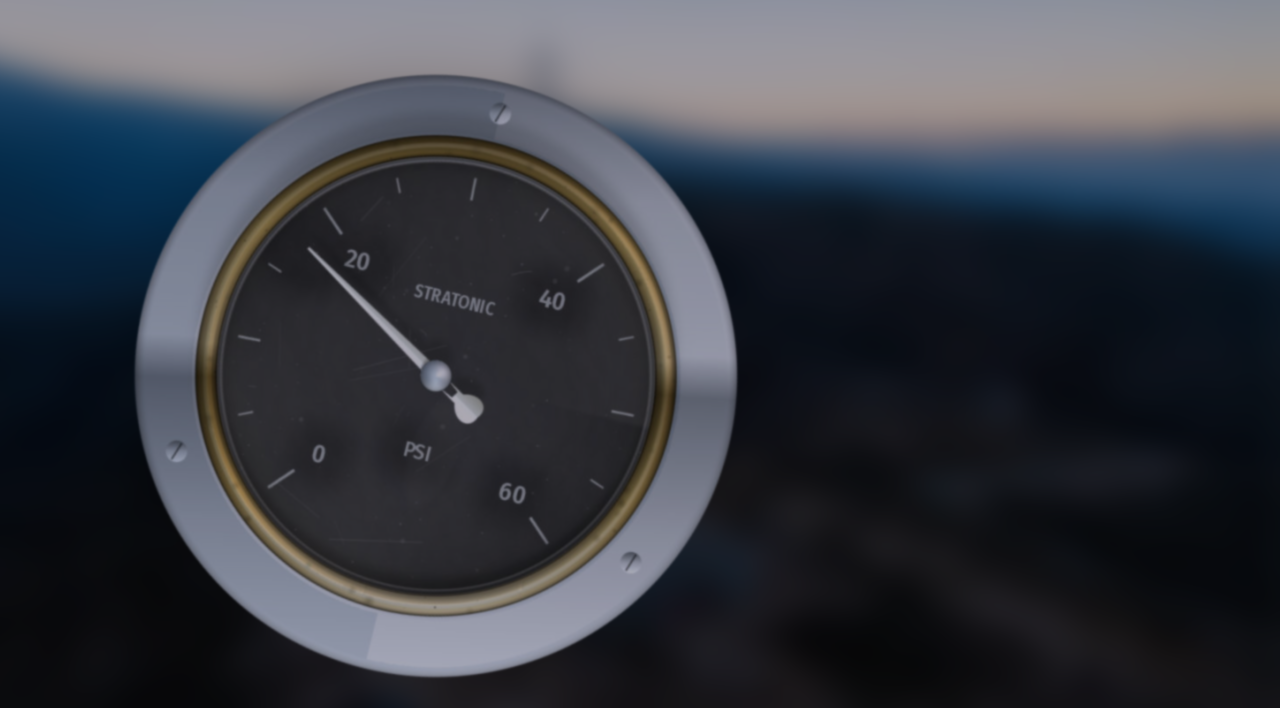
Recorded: 17.5 psi
